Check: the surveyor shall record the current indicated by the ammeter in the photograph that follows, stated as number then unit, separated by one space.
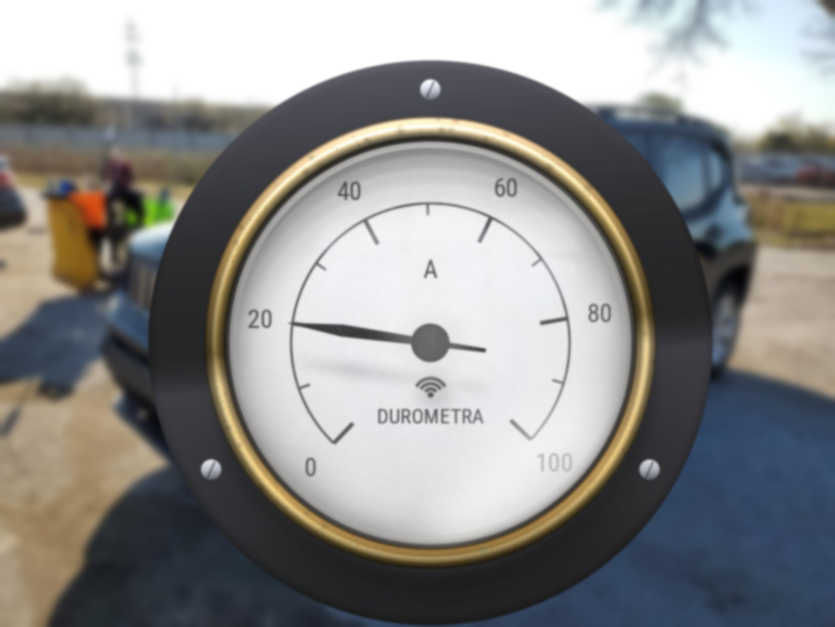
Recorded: 20 A
